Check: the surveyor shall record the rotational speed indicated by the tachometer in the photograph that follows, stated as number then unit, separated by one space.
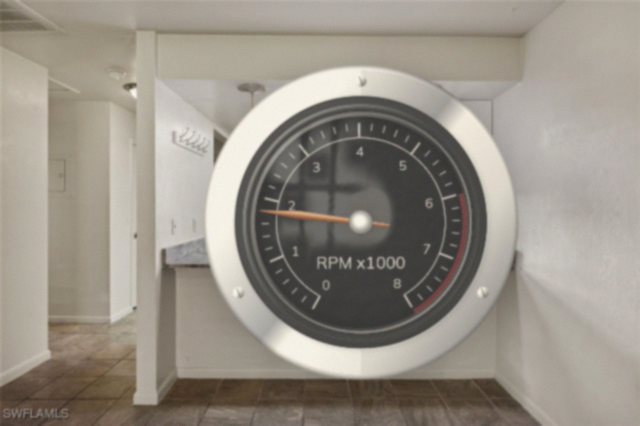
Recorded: 1800 rpm
